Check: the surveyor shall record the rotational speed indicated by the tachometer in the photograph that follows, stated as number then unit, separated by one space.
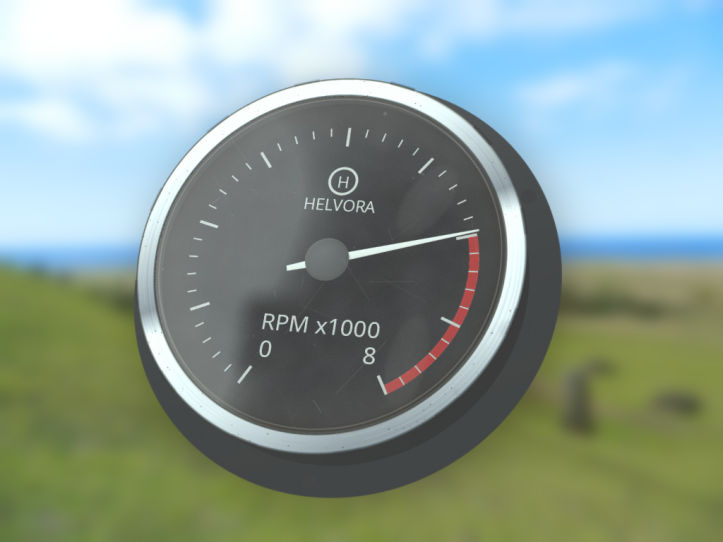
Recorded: 6000 rpm
